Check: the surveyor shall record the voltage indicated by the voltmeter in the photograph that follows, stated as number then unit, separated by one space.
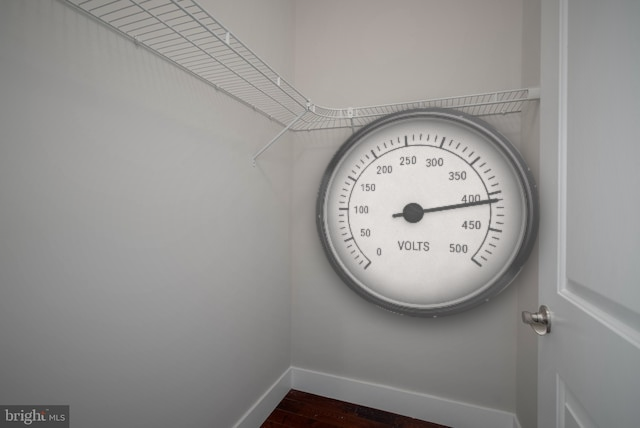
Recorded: 410 V
